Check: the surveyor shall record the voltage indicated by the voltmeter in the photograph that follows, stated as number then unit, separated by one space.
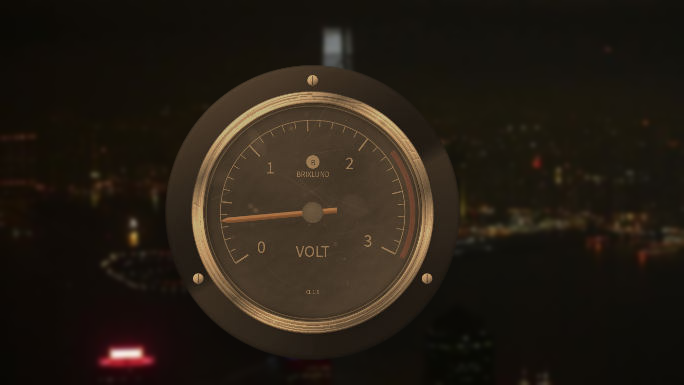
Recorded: 0.35 V
